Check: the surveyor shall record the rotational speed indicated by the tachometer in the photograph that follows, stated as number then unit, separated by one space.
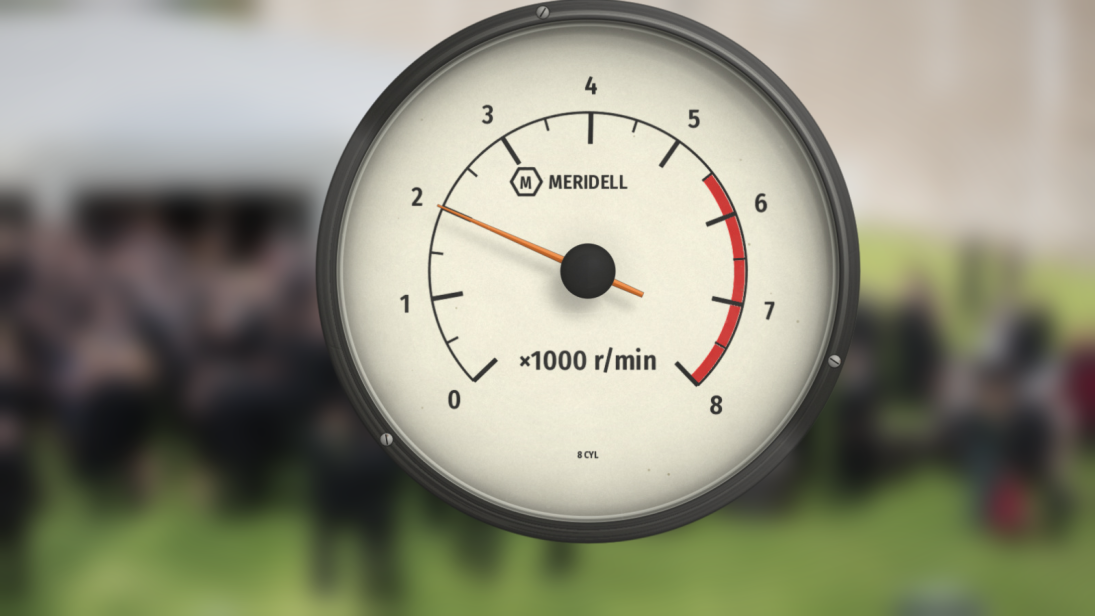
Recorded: 2000 rpm
